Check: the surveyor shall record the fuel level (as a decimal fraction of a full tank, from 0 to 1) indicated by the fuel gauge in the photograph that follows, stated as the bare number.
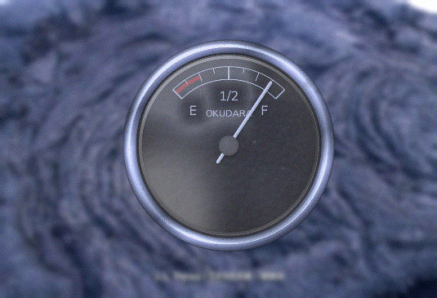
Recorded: 0.875
